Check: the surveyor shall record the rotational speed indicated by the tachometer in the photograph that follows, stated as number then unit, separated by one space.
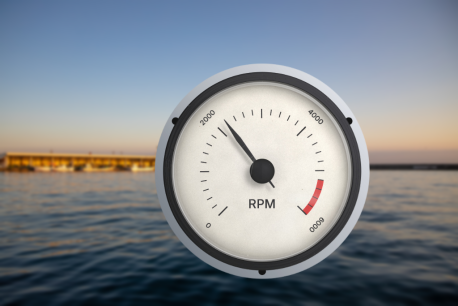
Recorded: 2200 rpm
